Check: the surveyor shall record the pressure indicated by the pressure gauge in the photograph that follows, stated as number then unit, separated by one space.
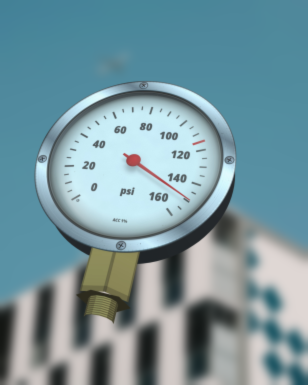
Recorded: 150 psi
